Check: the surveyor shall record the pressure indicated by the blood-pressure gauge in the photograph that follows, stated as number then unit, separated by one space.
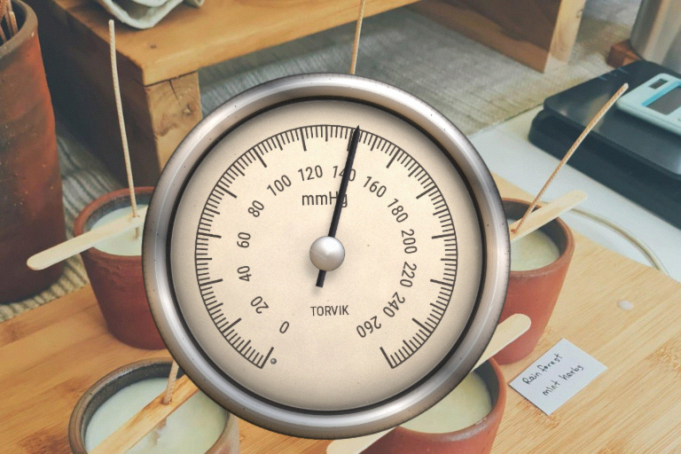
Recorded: 142 mmHg
